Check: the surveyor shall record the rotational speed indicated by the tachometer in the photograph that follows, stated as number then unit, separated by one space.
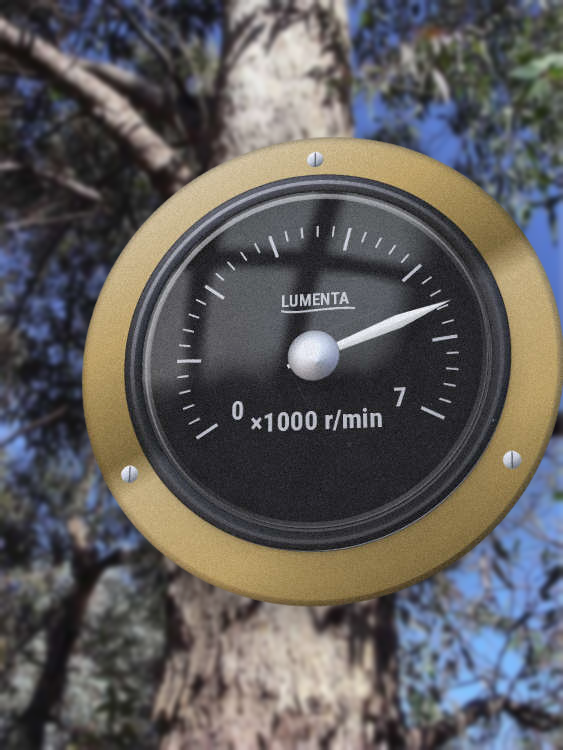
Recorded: 5600 rpm
